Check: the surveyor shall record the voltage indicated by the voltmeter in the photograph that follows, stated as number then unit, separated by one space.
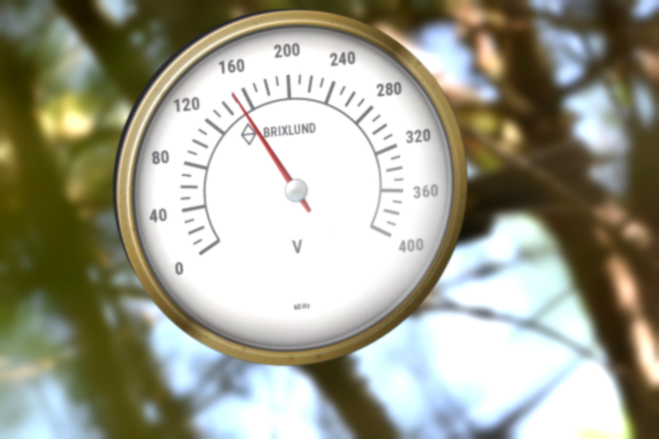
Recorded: 150 V
